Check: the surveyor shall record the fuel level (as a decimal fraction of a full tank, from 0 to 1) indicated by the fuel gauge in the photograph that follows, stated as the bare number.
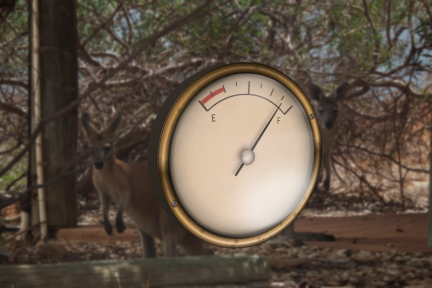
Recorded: 0.875
